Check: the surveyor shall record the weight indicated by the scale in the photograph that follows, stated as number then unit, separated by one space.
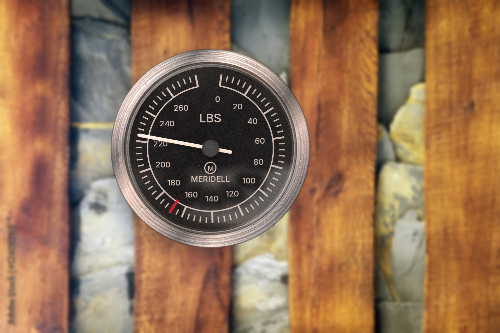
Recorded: 224 lb
